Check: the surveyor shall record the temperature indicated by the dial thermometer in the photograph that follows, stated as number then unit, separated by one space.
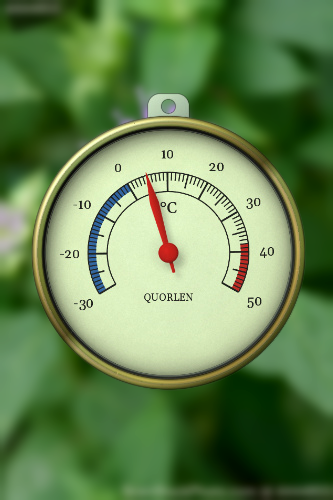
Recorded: 5 °C
